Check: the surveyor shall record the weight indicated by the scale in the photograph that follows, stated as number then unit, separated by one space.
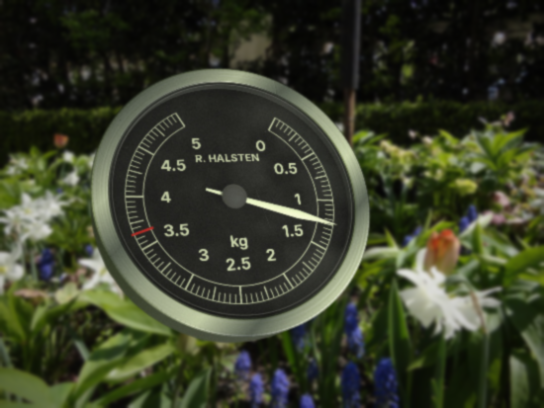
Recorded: 1.25 kg
